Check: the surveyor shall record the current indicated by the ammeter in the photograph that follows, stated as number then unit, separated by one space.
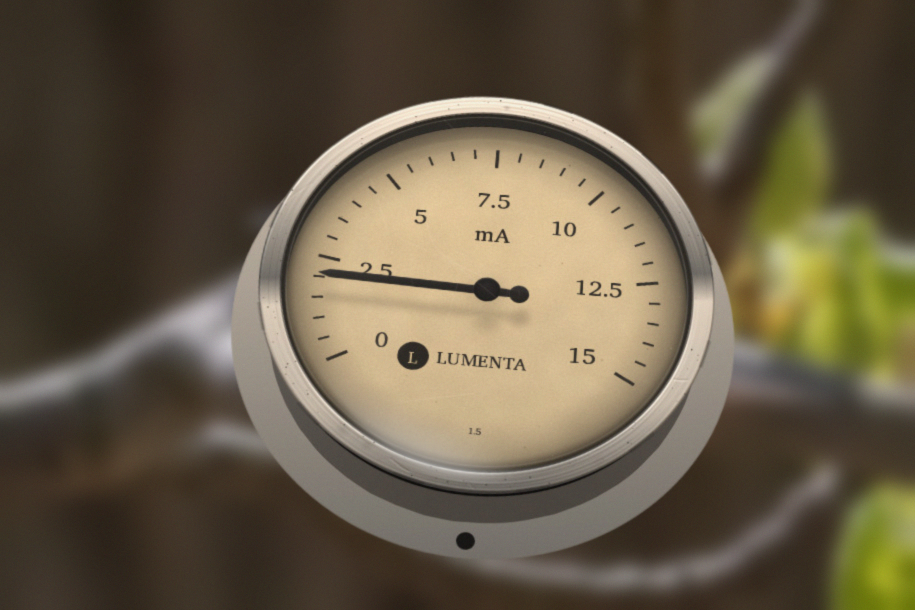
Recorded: 2 mA
